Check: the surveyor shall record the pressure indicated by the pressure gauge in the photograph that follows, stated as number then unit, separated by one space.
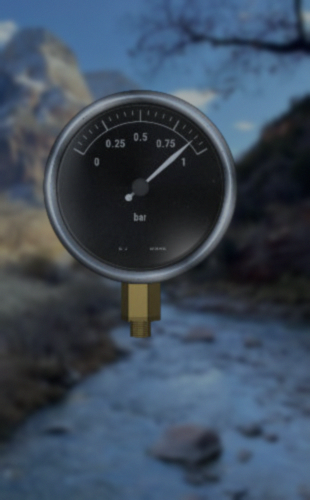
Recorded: 0.9 bar
